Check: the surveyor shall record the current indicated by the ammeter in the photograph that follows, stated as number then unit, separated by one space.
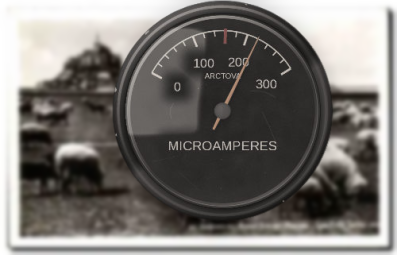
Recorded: 220 µA
